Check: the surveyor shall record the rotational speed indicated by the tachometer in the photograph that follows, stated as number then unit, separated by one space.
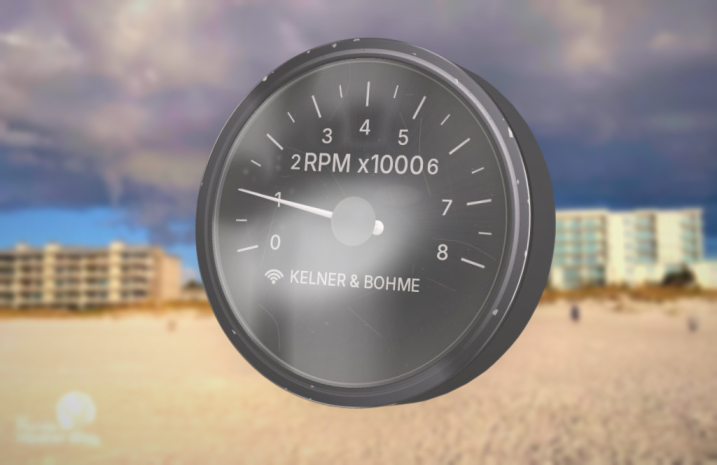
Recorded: 1000 rpm
